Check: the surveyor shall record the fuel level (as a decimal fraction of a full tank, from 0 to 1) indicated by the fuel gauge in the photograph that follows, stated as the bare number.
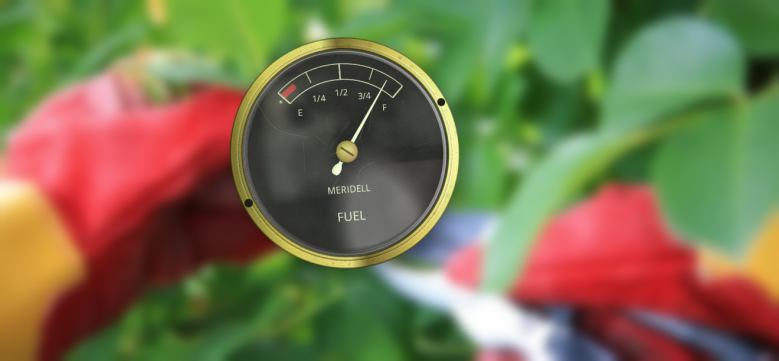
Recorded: 0.875
